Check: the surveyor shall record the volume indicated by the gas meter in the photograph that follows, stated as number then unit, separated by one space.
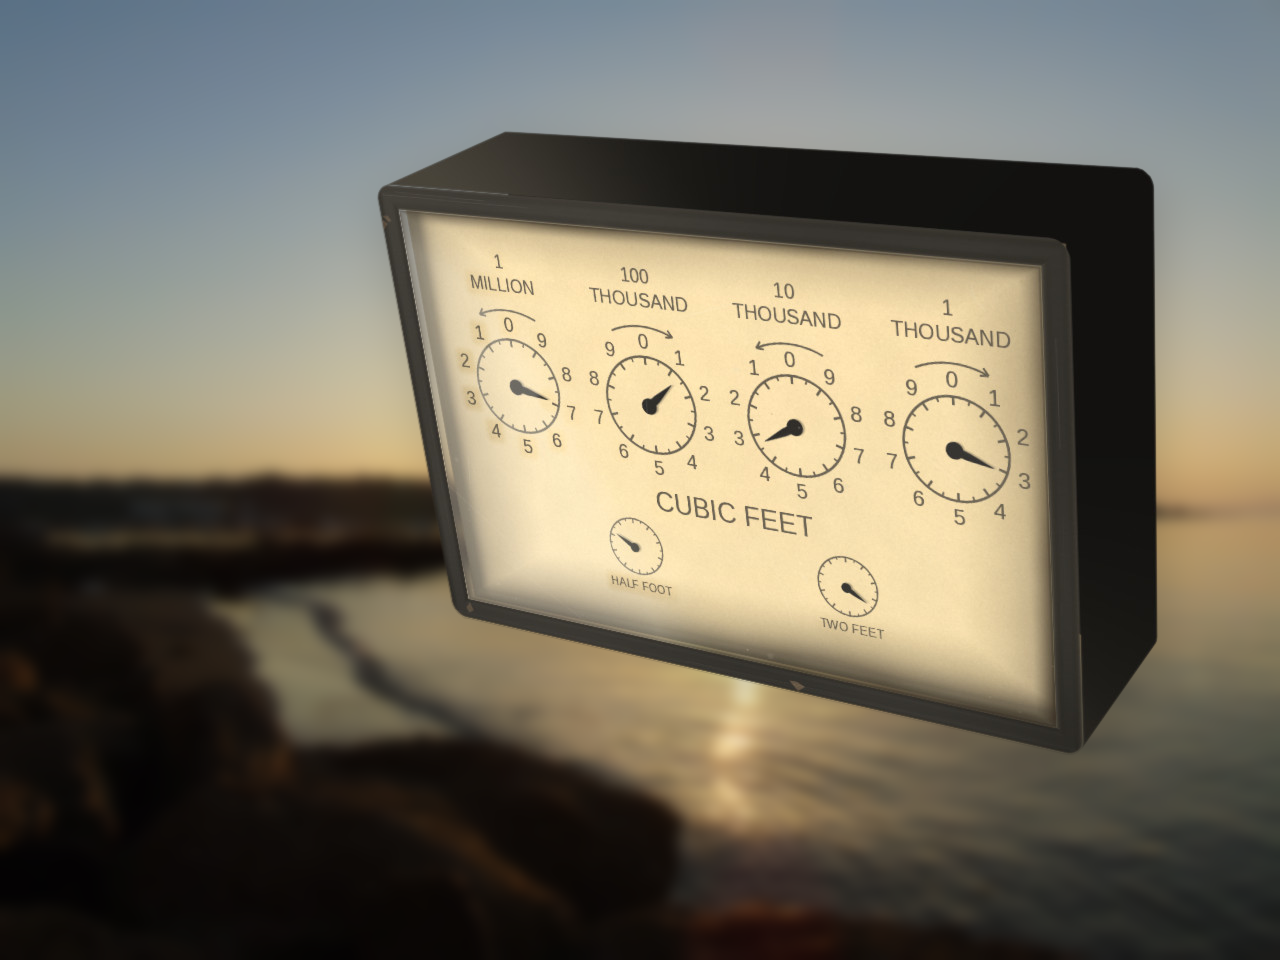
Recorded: 713300 ft³
